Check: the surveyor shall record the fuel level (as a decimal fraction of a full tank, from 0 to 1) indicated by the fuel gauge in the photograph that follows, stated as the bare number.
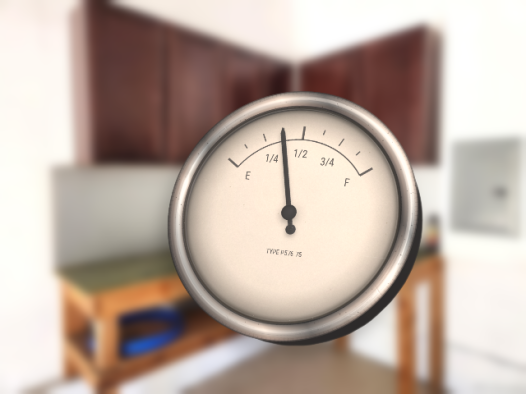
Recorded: 0.375
